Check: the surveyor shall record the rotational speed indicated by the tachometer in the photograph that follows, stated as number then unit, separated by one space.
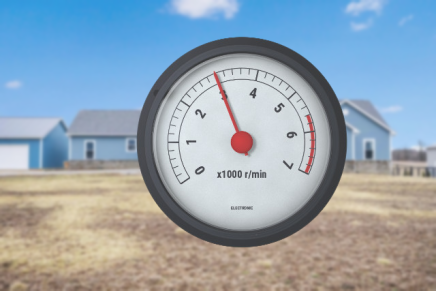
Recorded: 3000 rpm
